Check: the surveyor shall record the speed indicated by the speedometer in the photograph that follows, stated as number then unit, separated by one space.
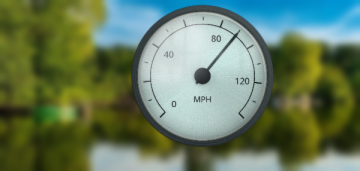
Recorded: 90 mph
